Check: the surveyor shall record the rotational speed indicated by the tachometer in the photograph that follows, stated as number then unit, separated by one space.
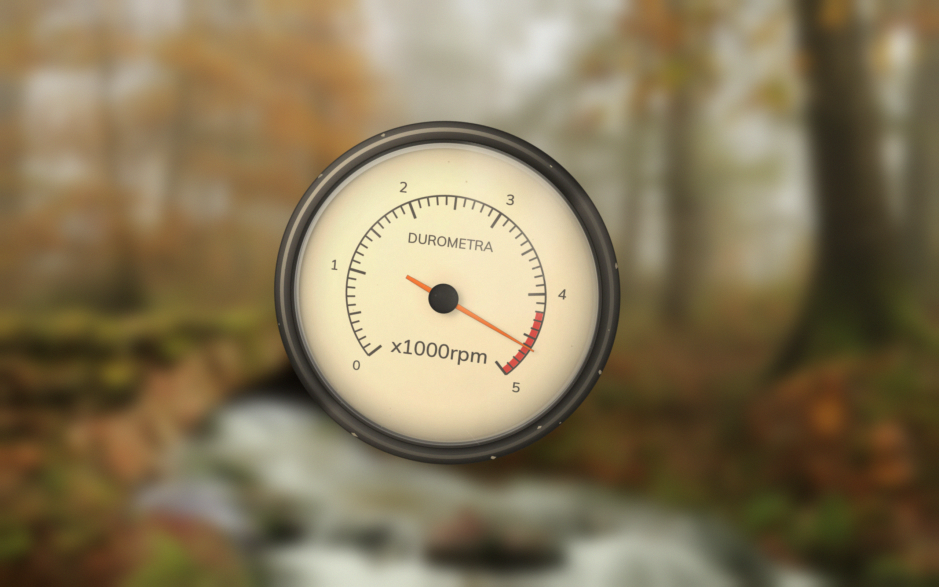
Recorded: 4600 rpm
